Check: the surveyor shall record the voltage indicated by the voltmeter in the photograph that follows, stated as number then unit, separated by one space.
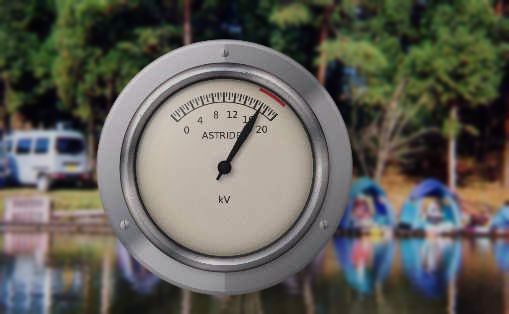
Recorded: 17 kV
